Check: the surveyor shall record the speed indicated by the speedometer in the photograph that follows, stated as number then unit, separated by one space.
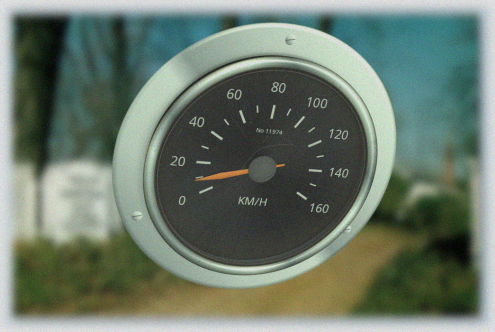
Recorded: 10 km/h
